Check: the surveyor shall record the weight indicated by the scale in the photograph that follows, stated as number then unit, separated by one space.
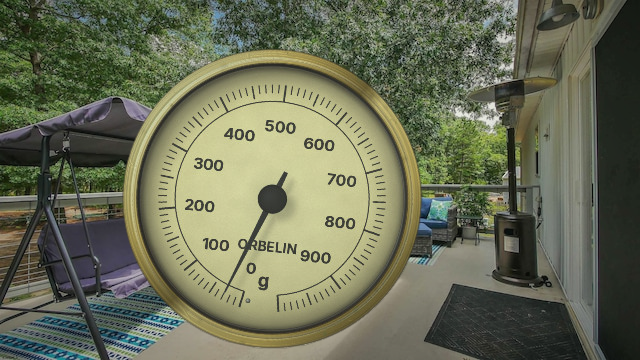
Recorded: 30 g
